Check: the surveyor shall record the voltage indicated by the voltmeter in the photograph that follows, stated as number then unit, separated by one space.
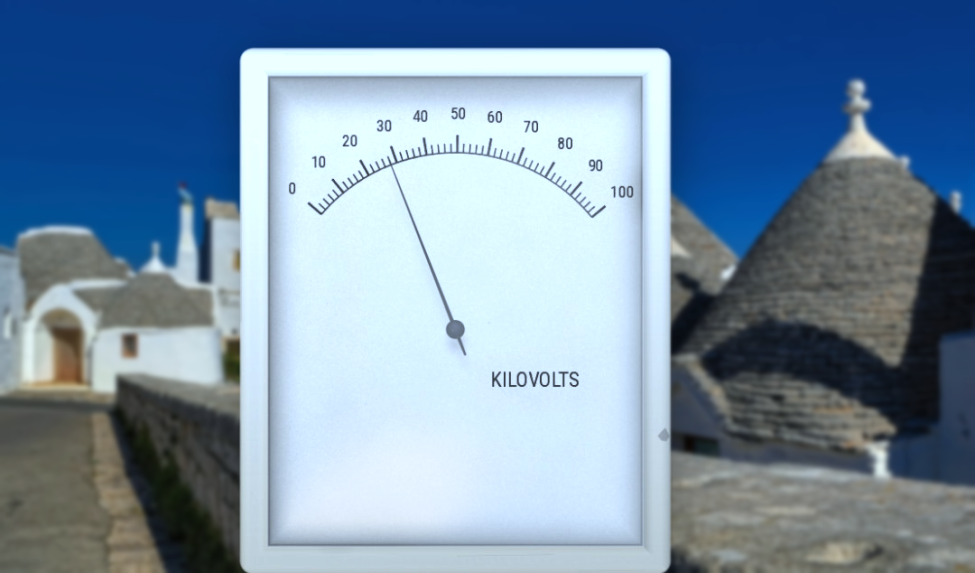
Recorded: 28 kV
